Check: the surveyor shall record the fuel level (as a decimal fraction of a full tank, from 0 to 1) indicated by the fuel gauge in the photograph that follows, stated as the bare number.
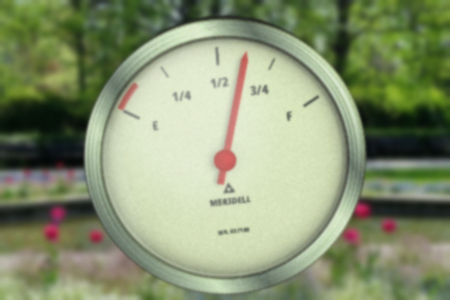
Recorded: 0.625
